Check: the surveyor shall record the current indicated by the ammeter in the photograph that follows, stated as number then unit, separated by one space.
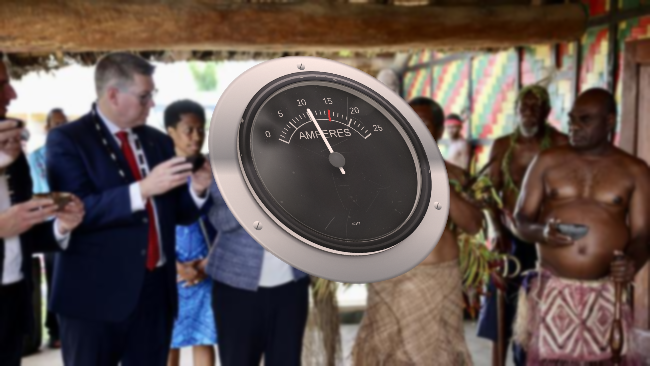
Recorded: 10 A
